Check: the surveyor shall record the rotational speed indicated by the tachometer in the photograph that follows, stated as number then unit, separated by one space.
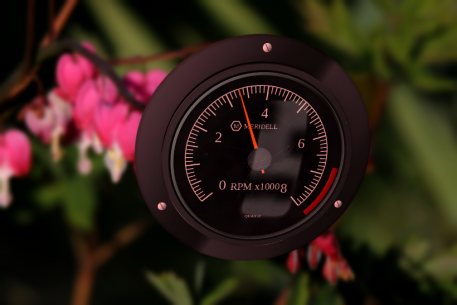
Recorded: 3300 rpm
